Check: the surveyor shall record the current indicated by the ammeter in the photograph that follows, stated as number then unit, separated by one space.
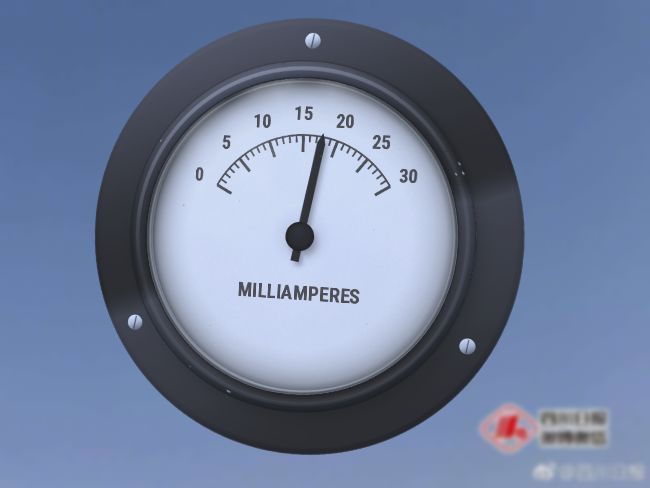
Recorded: 18 mA
